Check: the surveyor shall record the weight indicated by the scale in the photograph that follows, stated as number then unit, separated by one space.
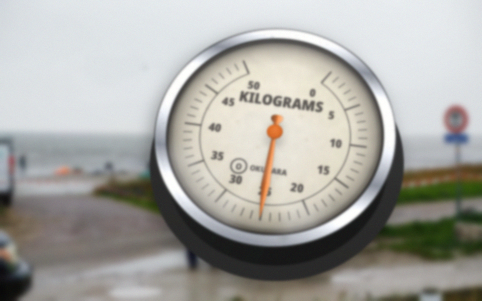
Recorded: 25 kg
